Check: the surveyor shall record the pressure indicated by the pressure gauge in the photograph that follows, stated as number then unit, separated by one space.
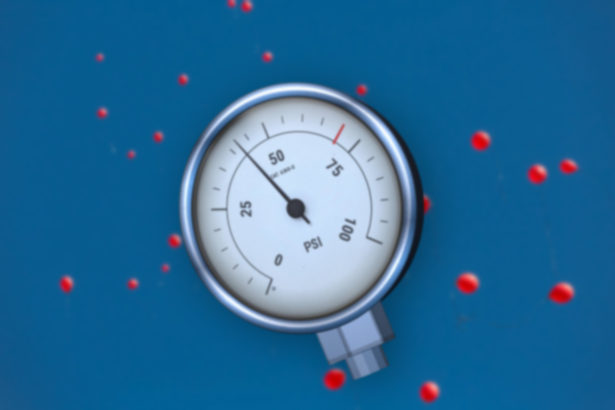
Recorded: 42.5 psi
